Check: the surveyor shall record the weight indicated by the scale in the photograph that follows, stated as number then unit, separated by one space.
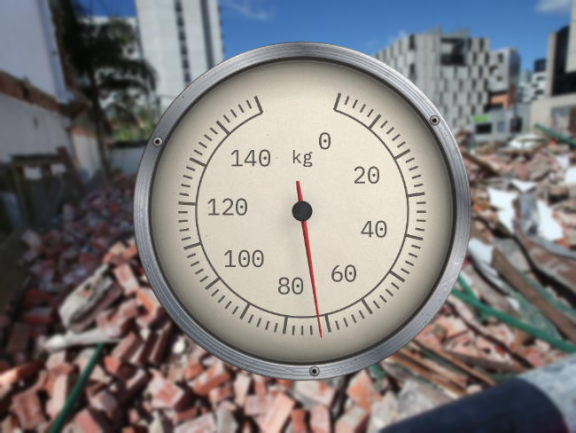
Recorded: 72 kg
